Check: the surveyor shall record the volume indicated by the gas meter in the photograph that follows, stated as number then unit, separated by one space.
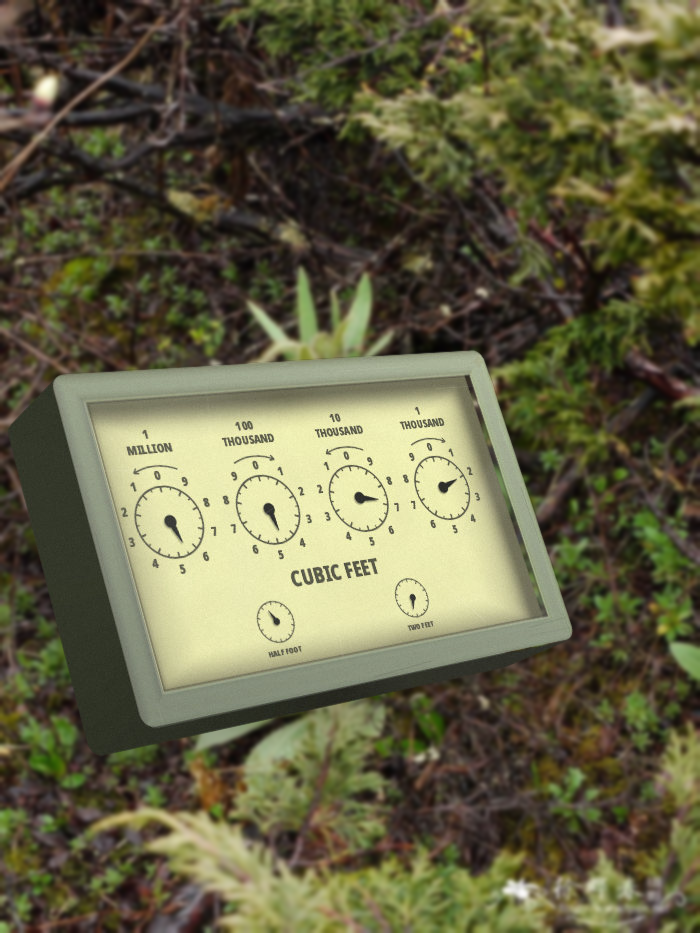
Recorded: 547200 ft³
